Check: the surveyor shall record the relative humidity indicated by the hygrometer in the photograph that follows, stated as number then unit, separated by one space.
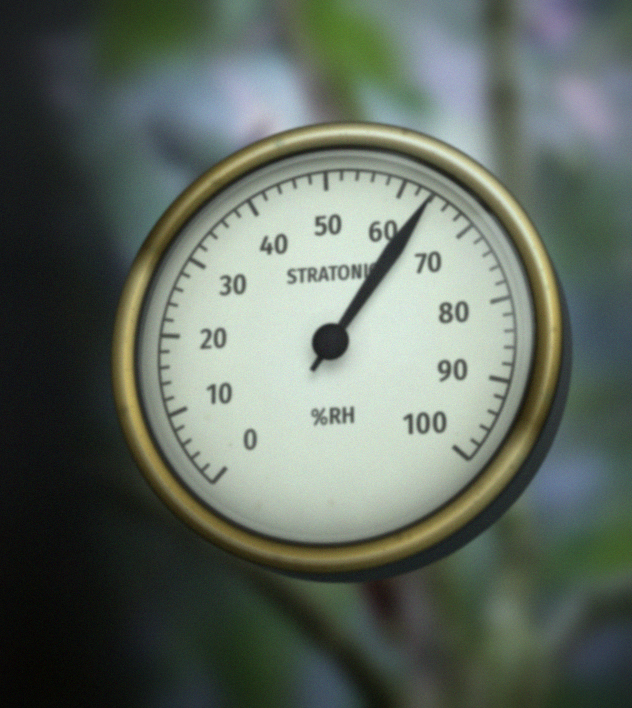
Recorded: 64 %
